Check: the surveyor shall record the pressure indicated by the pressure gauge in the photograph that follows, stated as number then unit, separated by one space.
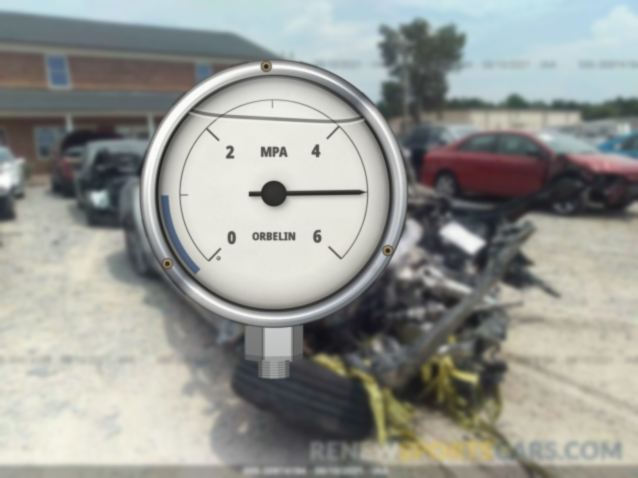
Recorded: 5 MPa
